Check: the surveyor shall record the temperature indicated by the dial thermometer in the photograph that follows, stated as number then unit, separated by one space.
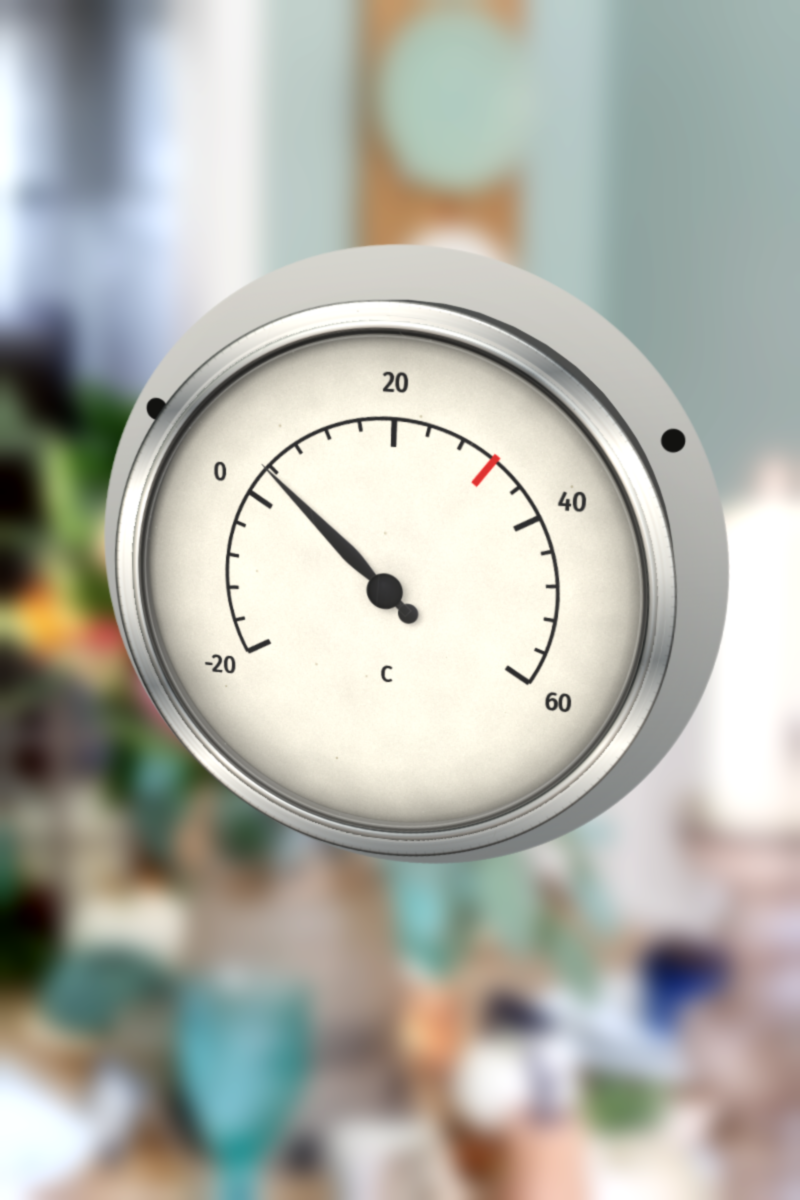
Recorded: 4 °C
